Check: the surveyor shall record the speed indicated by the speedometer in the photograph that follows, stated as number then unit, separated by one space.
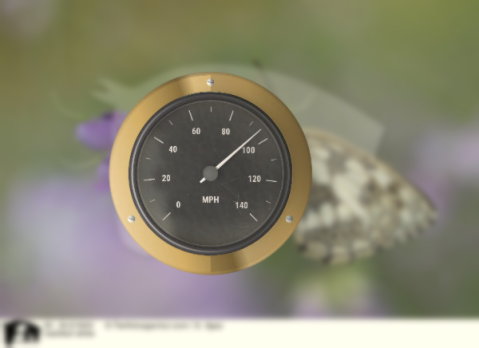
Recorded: 95 mph
